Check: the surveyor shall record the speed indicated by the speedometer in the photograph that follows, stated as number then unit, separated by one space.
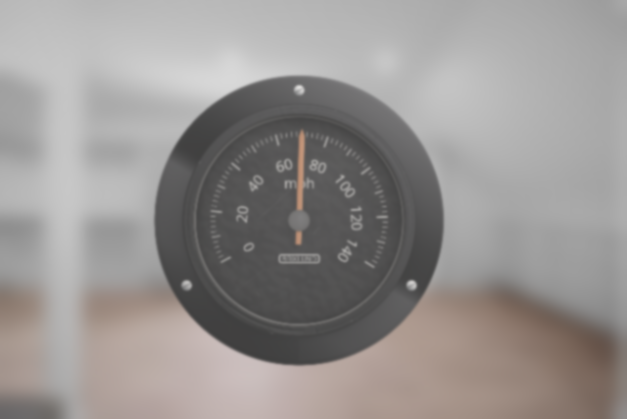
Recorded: 70 mph
